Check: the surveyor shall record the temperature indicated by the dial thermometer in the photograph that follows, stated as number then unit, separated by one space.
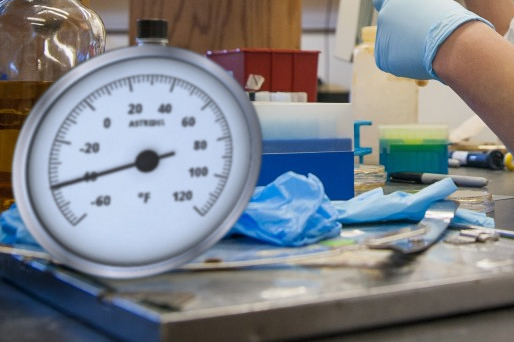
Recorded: -40 °F
